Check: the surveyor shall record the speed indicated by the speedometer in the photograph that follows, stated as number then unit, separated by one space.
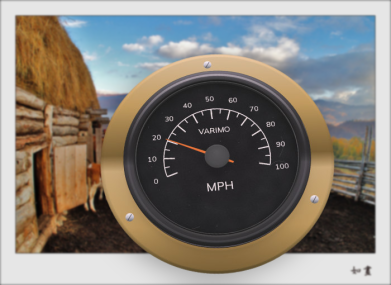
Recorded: 20 mph
